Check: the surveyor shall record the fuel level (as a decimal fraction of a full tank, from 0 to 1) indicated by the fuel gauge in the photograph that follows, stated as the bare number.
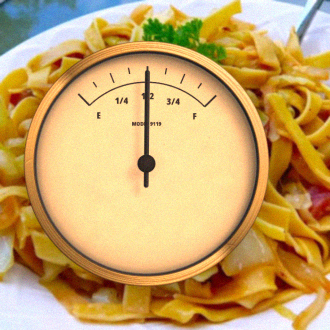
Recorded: 0.5
